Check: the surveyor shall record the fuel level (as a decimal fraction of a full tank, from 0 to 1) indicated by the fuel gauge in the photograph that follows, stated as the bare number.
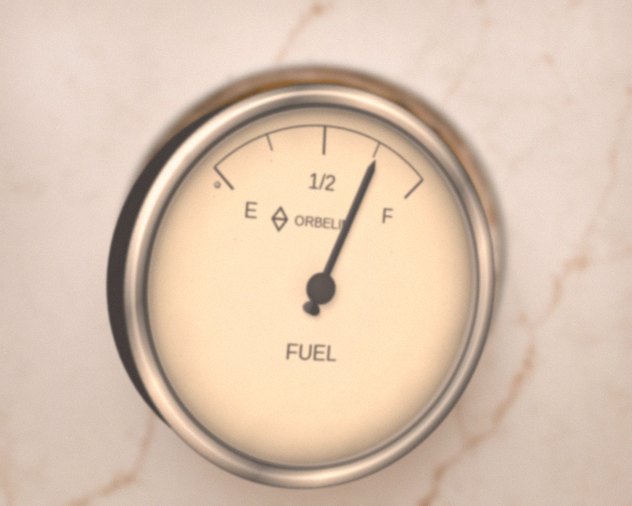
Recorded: 0.75
